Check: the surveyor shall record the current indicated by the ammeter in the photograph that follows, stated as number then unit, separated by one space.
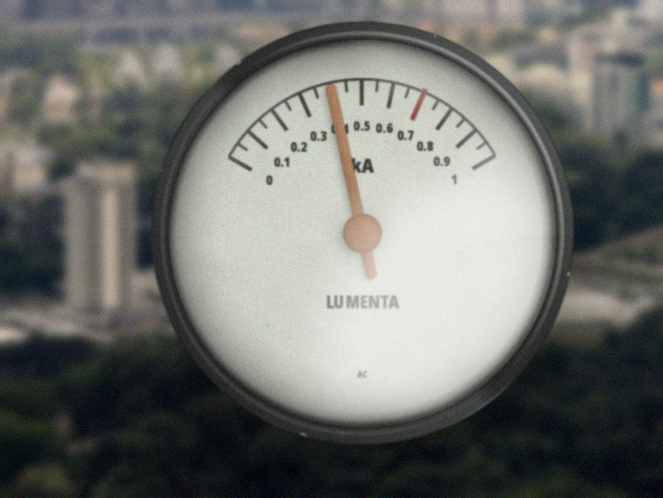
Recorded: 0.4 kA
